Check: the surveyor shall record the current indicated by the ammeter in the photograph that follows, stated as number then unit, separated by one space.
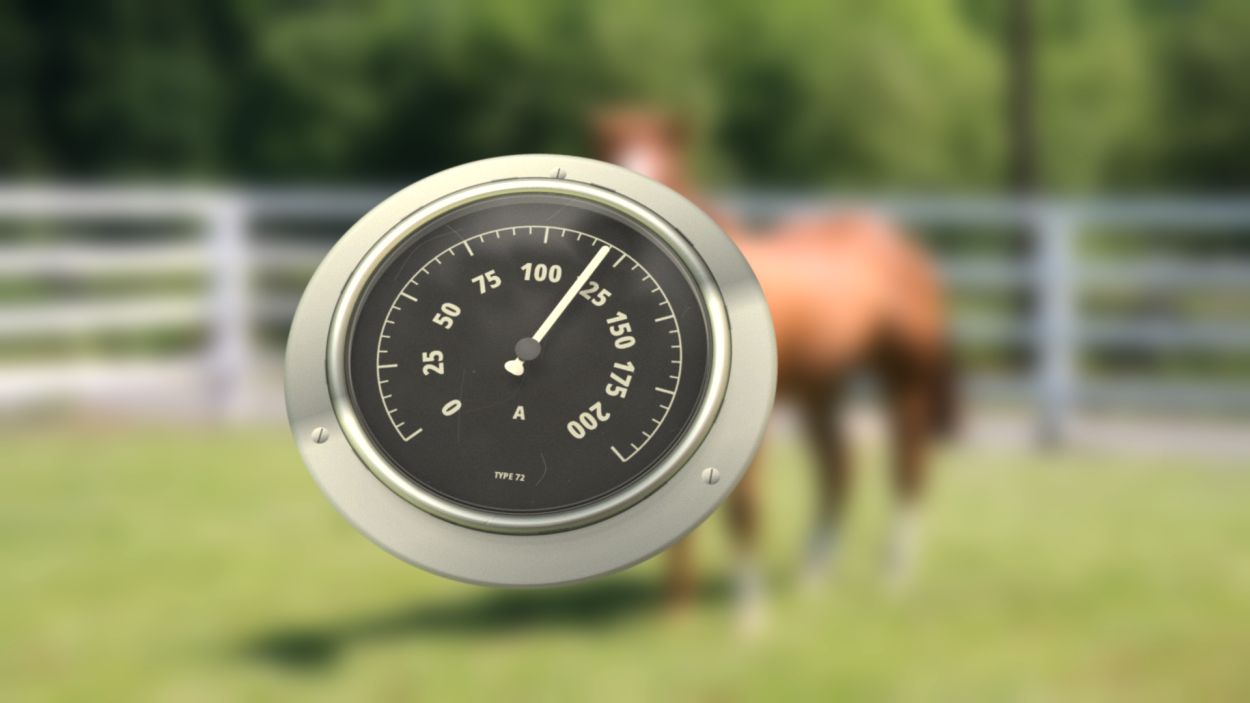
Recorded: 120 A
